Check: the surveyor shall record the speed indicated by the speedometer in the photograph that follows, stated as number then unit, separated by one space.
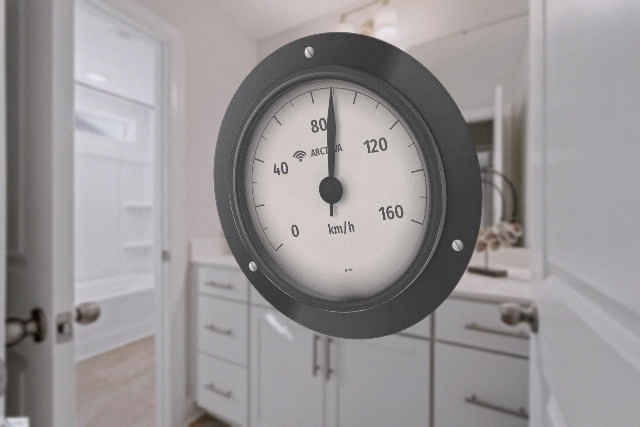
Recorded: 90 km/h
